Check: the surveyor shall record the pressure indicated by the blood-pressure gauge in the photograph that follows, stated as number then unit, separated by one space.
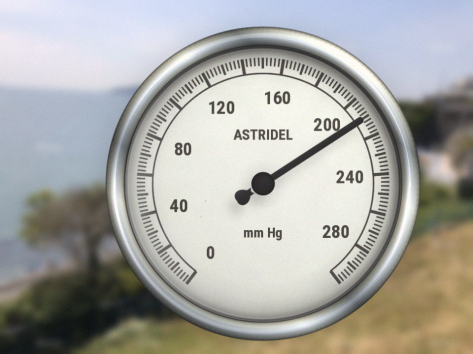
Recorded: 210 mmHg
